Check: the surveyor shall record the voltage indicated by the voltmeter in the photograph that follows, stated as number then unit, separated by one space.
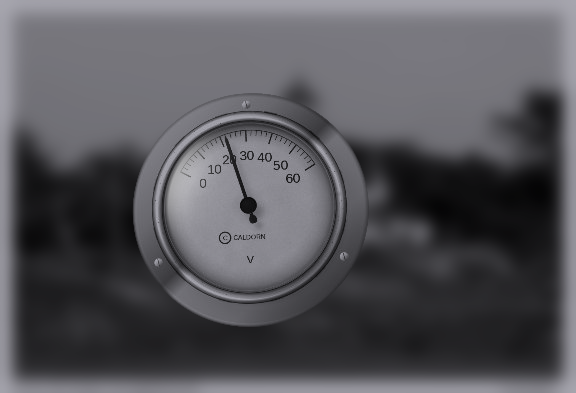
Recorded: 22 V
